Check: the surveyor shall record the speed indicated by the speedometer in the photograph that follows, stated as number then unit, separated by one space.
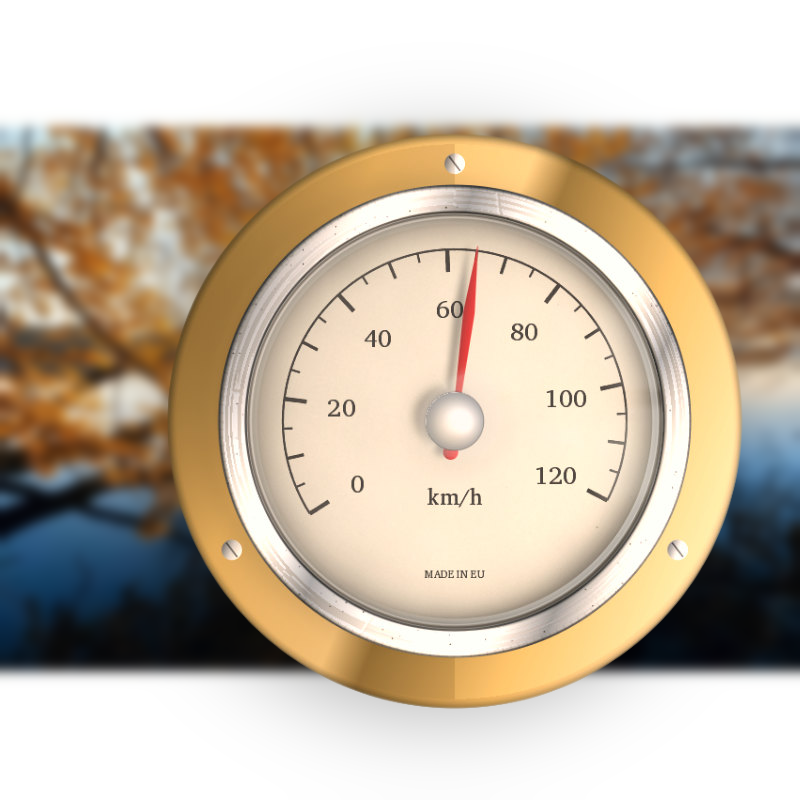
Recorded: 65 km/h
